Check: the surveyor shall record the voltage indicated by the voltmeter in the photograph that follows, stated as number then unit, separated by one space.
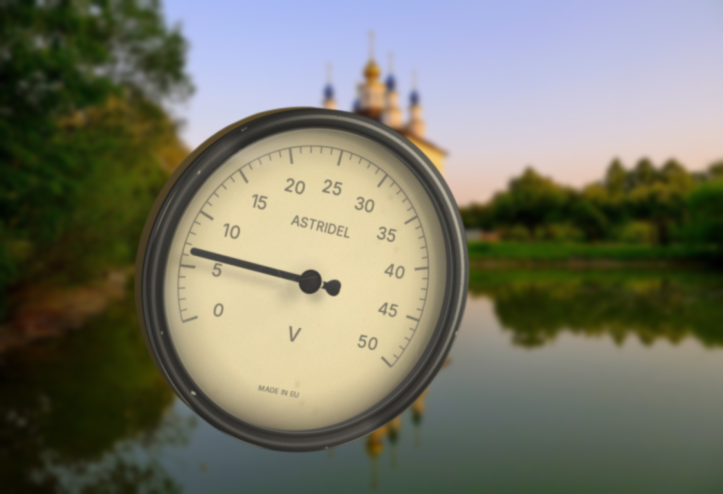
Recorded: 6.5 V
